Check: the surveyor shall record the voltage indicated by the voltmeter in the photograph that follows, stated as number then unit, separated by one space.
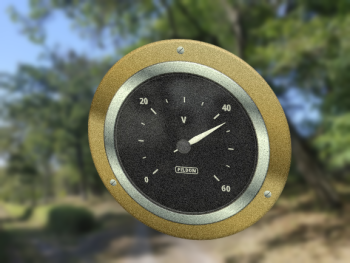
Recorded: 42.5 V
